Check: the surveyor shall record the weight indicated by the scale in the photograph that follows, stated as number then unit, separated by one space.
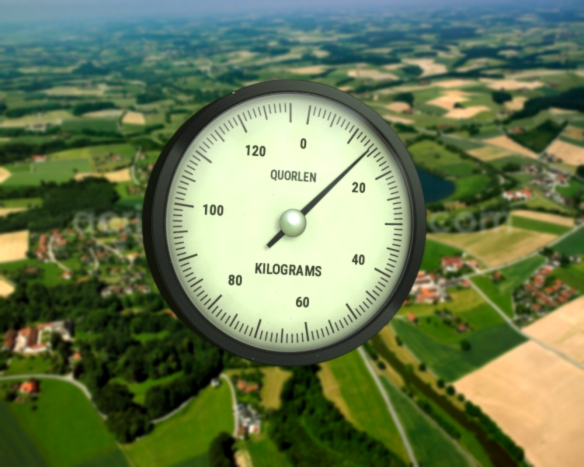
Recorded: 14 kg
